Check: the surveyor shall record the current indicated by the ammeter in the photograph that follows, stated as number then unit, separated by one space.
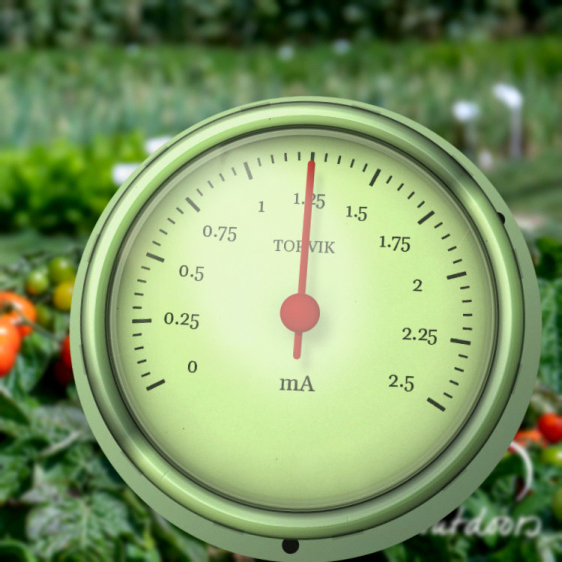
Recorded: 1.25 mA
